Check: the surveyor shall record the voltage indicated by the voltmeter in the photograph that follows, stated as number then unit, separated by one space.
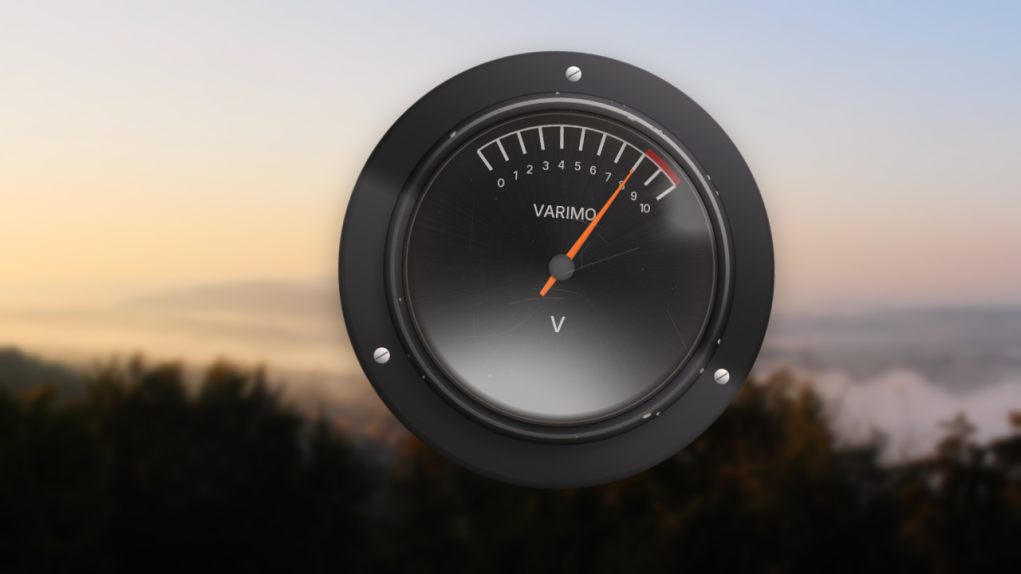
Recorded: 8 V
